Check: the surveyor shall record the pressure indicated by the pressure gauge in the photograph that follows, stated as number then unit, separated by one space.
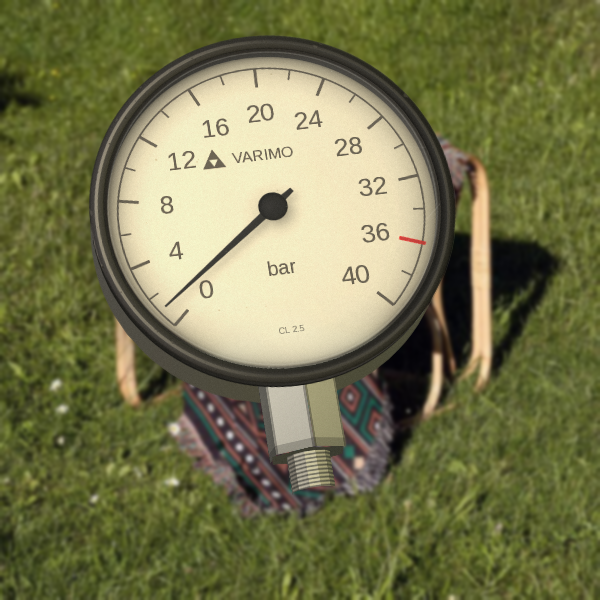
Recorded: 1 bar
